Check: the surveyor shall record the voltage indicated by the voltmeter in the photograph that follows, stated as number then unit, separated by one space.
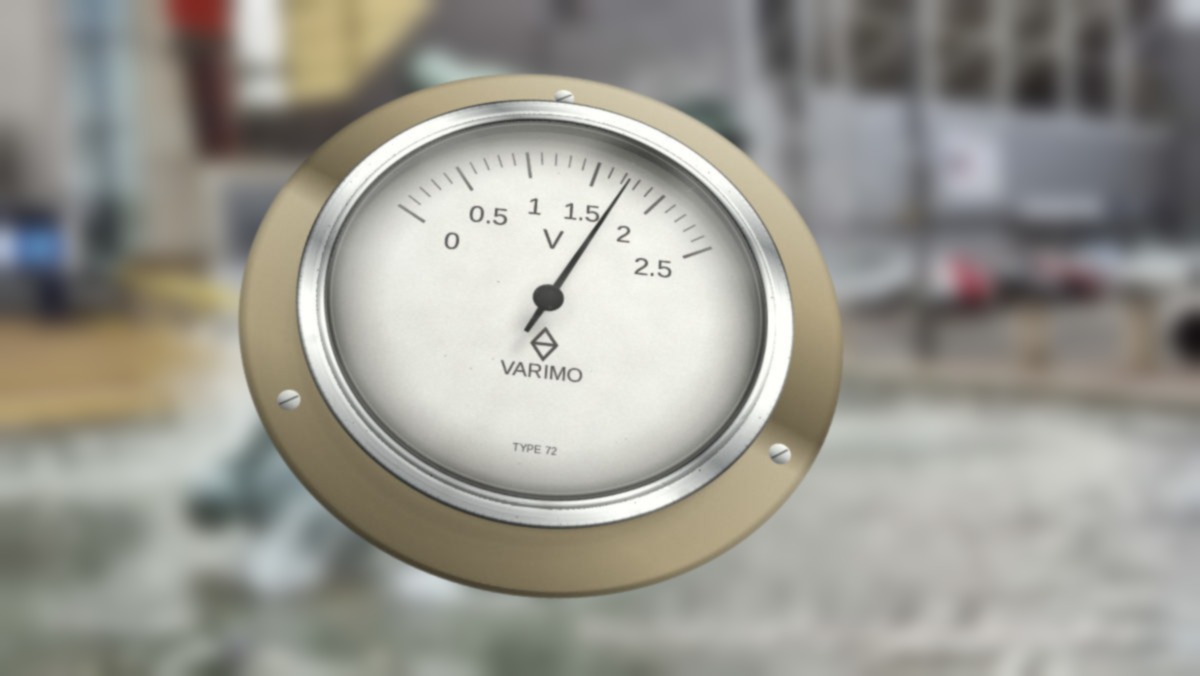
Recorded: 1.75 V
